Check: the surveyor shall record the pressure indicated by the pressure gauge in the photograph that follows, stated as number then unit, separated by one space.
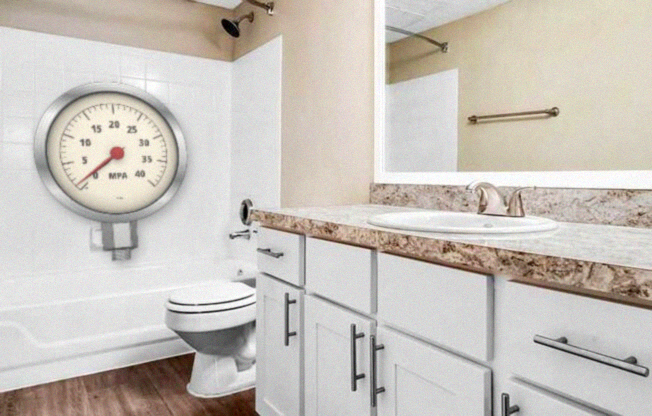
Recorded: 1 MPa
